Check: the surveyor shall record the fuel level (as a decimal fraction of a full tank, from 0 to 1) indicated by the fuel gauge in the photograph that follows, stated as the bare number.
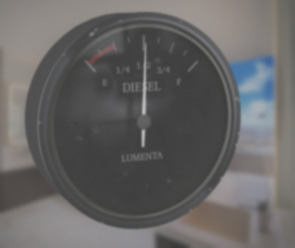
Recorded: 0.5
